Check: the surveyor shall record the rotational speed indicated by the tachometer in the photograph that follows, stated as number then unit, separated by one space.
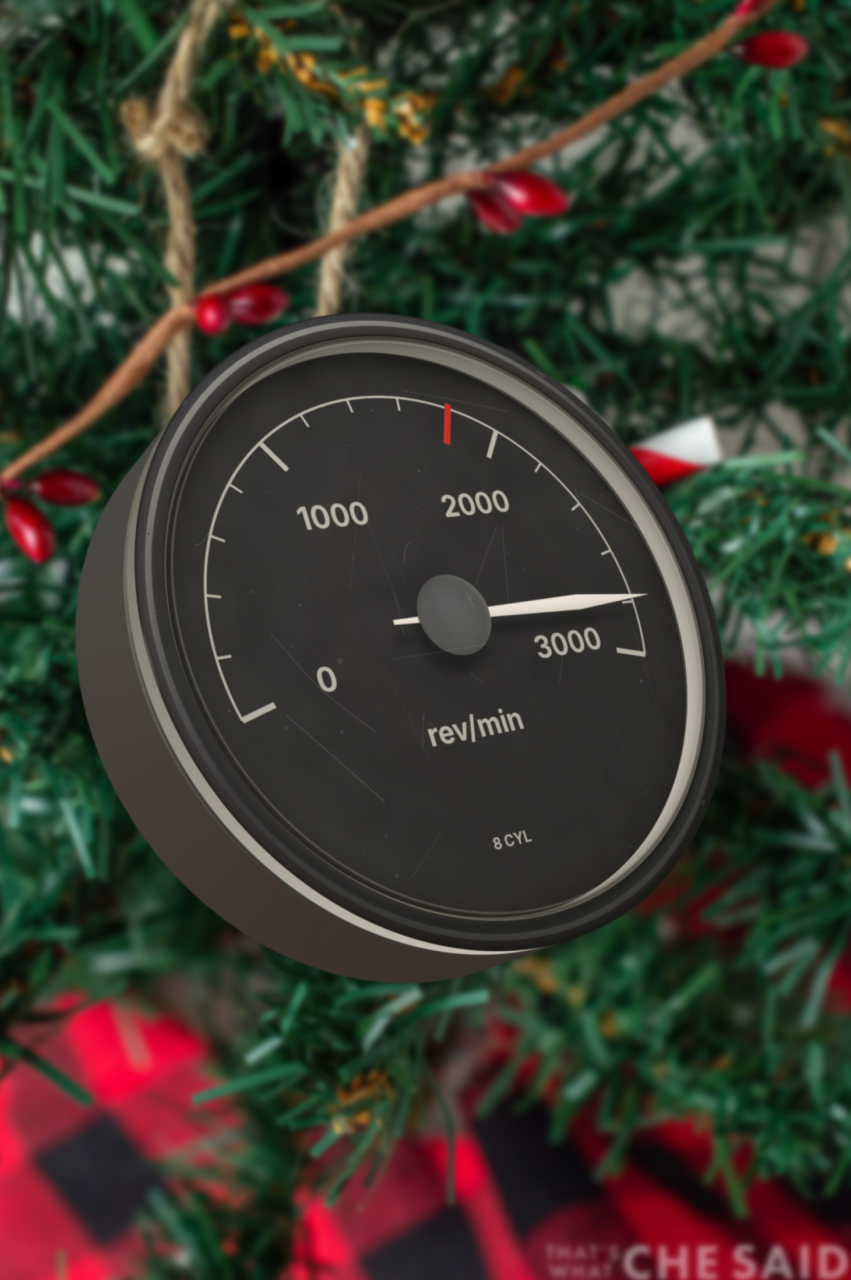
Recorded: 2800 rpm
